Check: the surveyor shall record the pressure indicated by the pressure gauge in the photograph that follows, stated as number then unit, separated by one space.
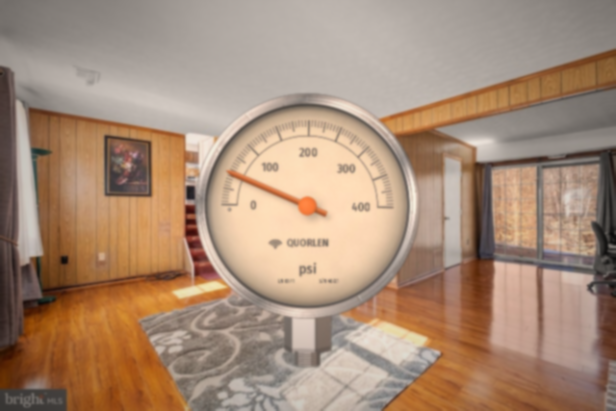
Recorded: 50 psi
